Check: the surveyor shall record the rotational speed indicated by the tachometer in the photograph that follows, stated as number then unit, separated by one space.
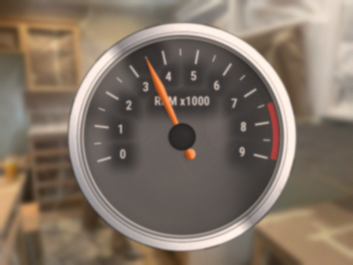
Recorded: 3500 rpm
